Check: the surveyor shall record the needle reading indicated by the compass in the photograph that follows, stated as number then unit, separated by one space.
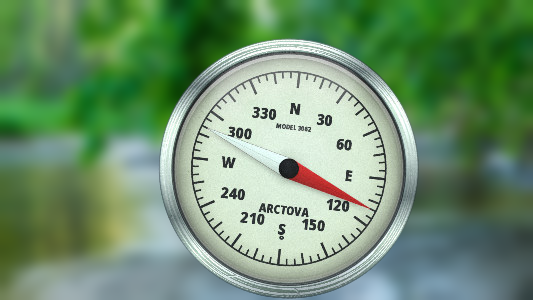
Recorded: 110 °
